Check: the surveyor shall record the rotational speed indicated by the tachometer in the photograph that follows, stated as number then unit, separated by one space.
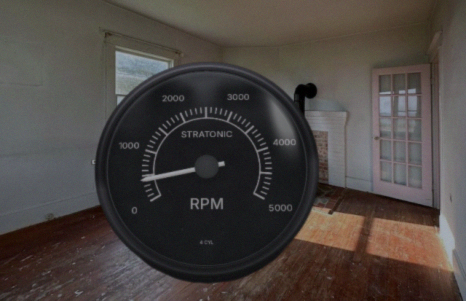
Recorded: 400 rpm
